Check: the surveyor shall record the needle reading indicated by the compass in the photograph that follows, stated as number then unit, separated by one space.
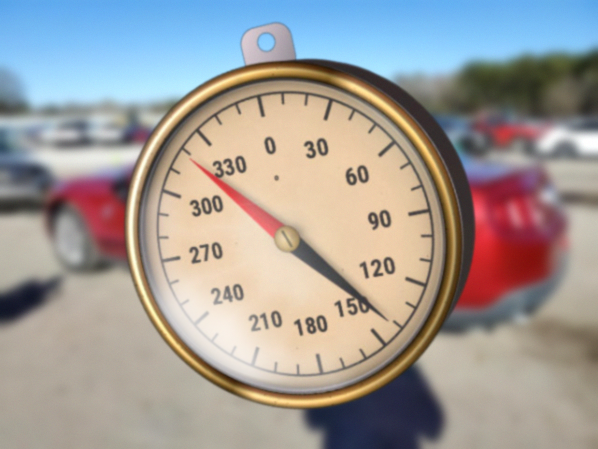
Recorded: 320 °
